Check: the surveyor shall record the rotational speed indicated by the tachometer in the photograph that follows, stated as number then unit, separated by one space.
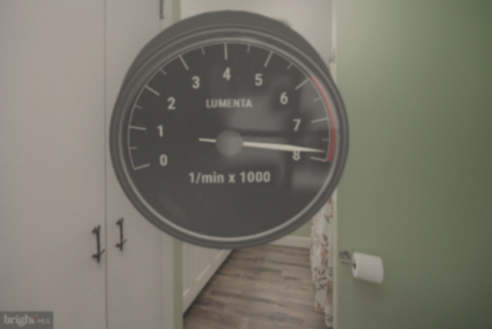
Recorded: 7750 rpm
